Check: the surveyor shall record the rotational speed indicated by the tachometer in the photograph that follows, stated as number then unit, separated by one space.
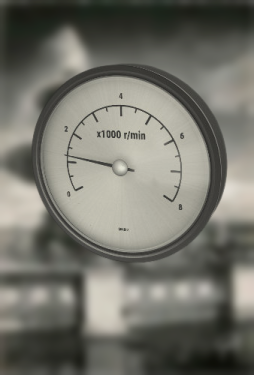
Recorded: 1250 rpm
